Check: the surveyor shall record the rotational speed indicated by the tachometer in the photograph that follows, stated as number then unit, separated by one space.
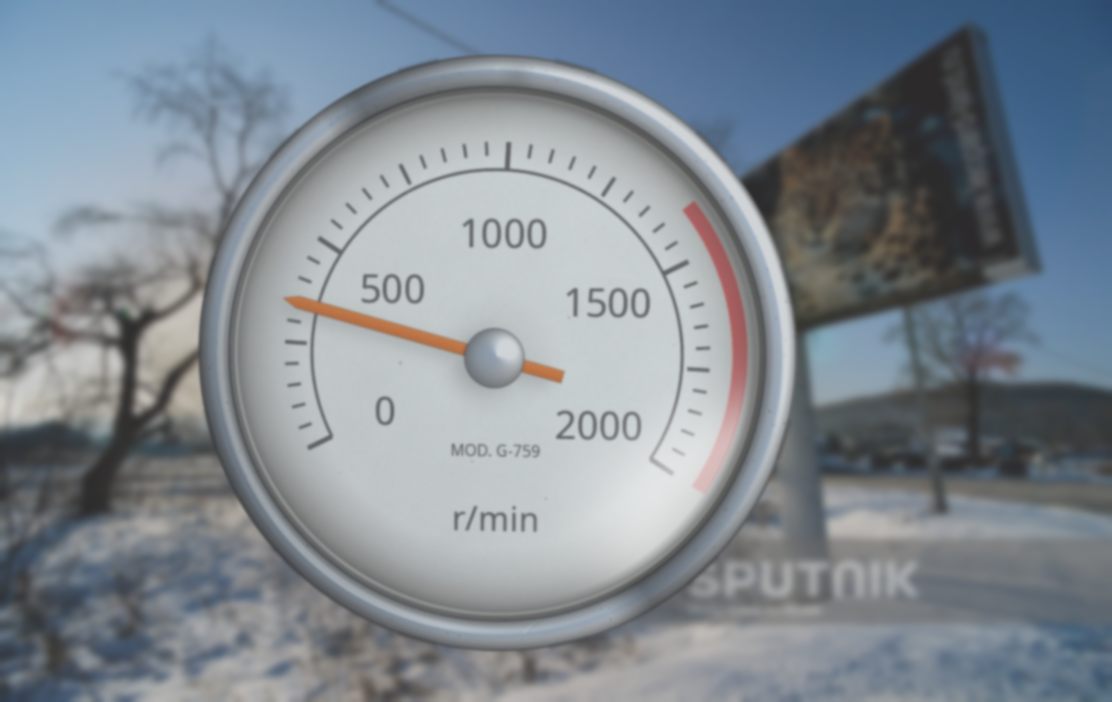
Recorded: 350 rpm
